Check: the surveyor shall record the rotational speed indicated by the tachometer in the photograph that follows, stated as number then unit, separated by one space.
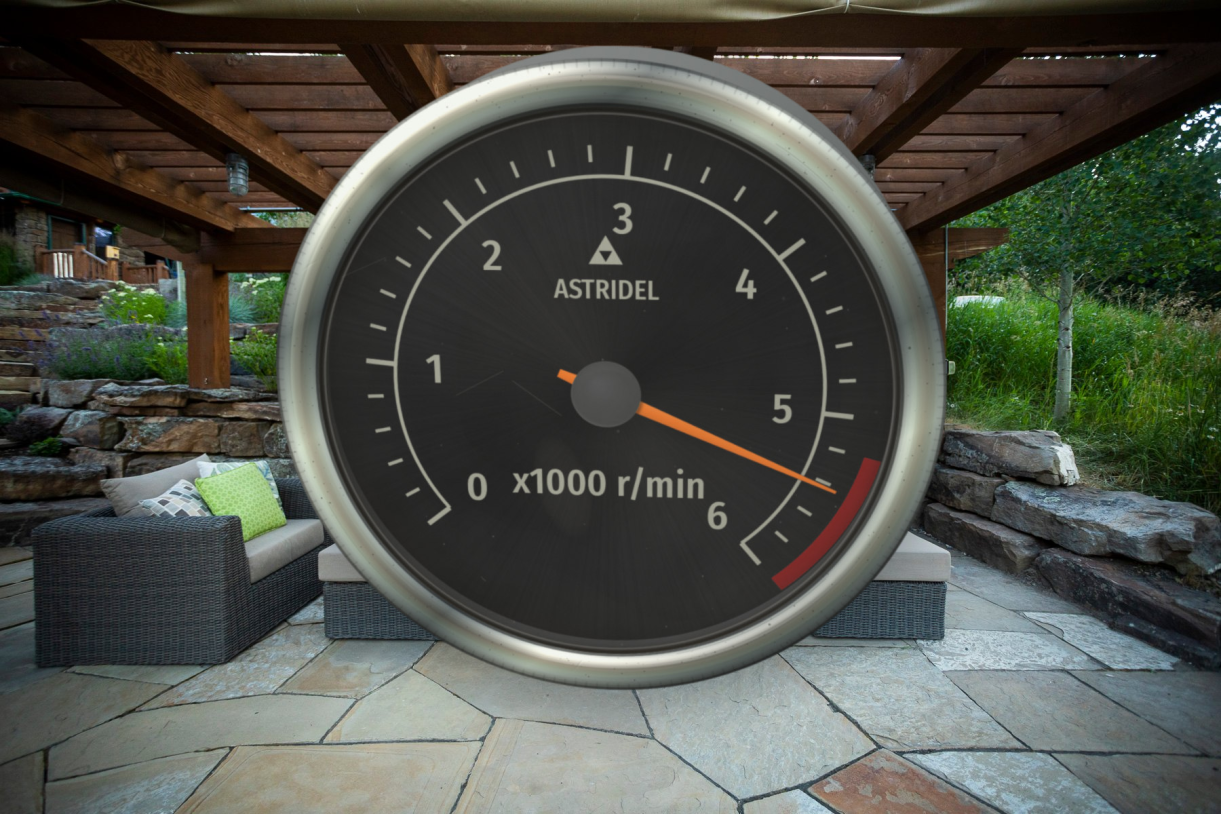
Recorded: 5400 rpm
